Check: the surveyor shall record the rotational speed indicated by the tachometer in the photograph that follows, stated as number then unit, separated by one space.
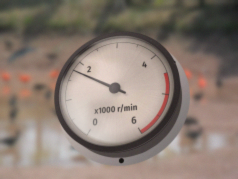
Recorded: 1750 rpm
